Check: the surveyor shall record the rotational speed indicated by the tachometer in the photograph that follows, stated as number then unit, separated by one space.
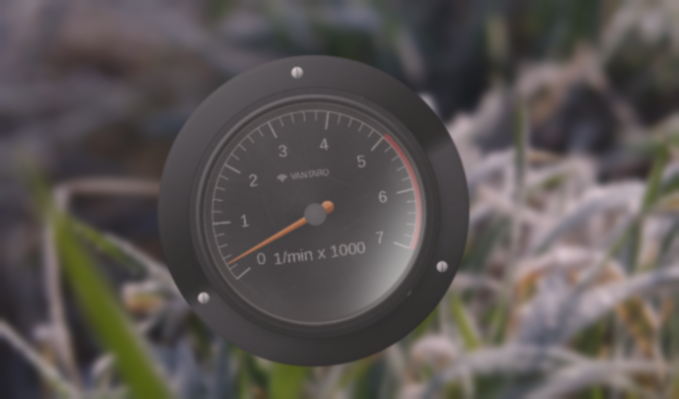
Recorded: 300 rpm
